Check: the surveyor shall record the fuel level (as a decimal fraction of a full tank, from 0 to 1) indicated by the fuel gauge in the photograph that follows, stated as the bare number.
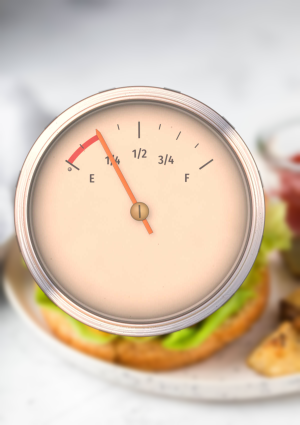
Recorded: 0.25
